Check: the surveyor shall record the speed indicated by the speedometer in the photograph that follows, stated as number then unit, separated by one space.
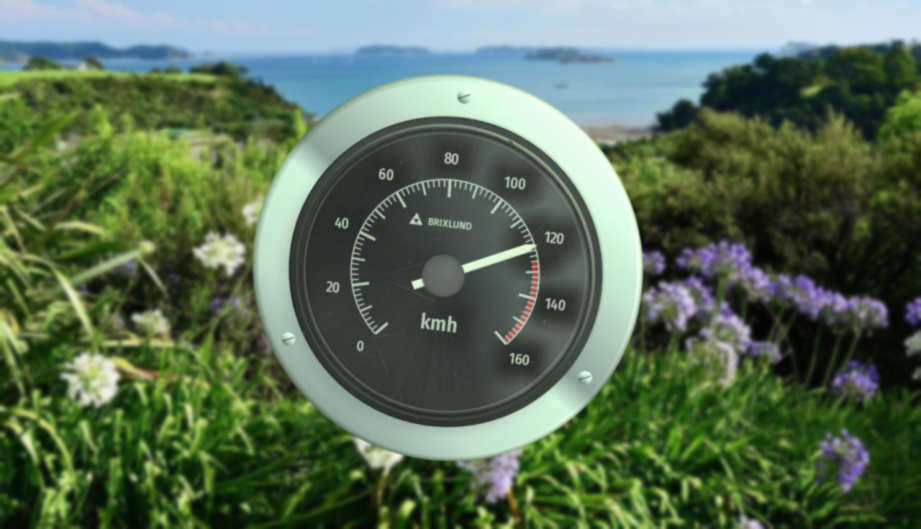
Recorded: 120 km/h
